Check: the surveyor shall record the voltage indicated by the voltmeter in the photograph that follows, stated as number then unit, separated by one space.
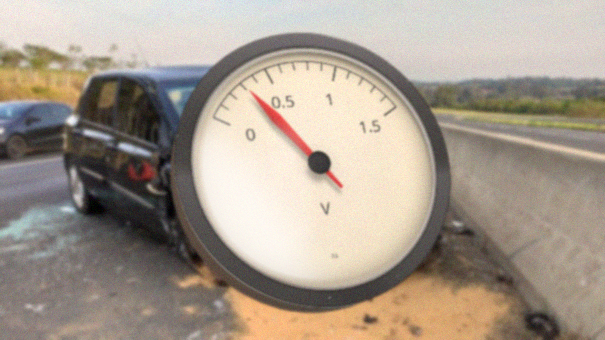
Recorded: 0.3 V
